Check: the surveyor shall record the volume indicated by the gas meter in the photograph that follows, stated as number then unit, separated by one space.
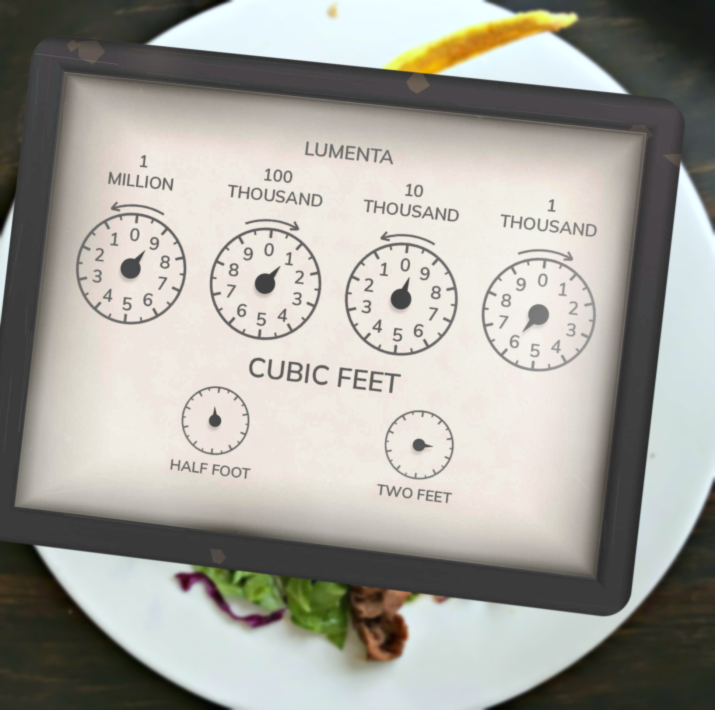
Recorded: 909600 ft³
